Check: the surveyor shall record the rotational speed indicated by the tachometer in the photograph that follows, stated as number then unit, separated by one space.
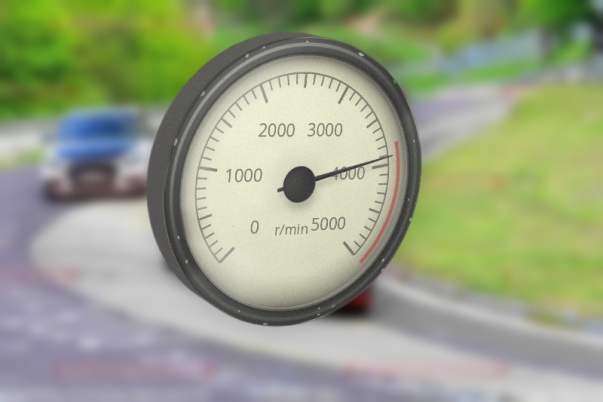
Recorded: 3900 rpm
